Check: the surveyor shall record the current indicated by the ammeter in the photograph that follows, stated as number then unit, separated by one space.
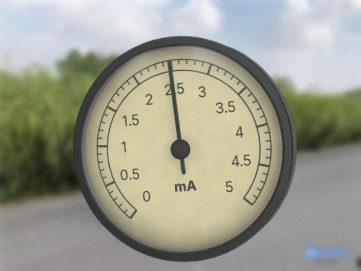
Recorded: 2.5 mA
